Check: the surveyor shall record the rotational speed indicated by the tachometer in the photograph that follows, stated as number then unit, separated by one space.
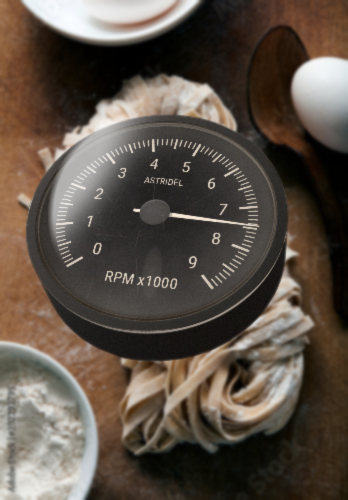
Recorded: 7500 rpm
